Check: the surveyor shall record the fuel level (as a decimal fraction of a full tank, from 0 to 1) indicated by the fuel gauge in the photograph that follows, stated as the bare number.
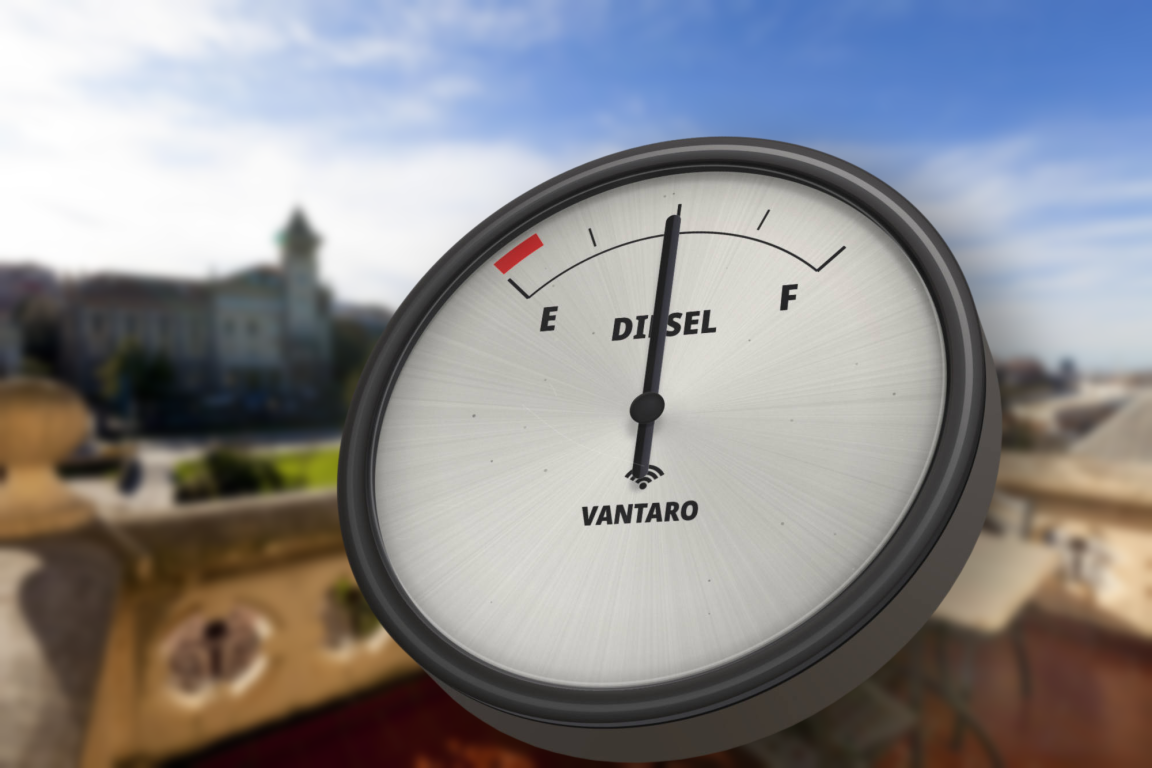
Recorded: 0.5
